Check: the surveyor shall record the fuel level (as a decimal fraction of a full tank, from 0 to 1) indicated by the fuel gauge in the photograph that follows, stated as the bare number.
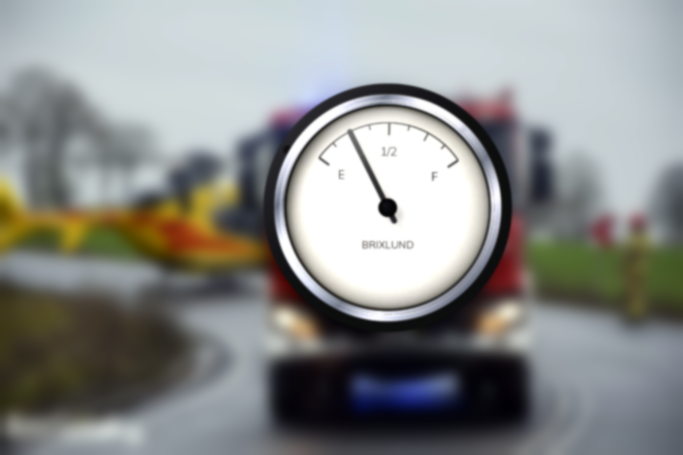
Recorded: 0.25
